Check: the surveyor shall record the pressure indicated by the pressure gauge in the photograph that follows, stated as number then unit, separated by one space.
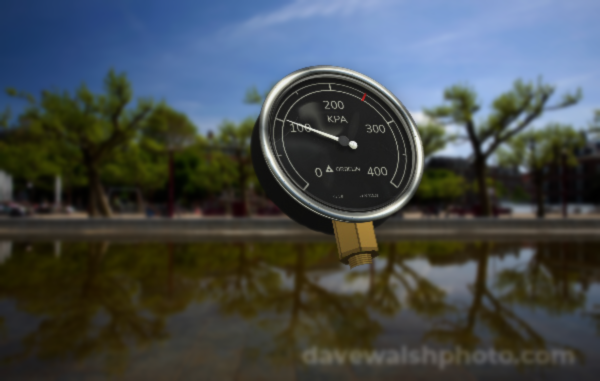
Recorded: 100 kPa
